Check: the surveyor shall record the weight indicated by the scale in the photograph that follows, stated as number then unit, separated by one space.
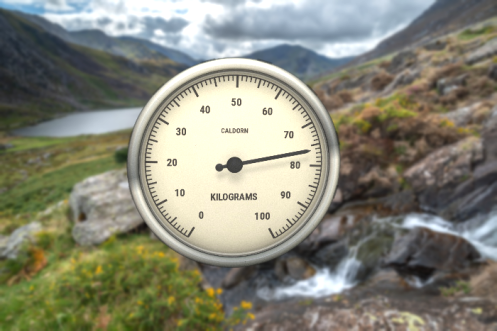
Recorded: 76 kg
